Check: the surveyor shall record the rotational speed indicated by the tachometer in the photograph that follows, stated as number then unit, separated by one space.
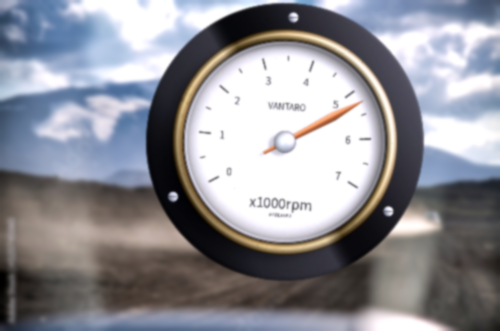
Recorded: 5250 rpm
